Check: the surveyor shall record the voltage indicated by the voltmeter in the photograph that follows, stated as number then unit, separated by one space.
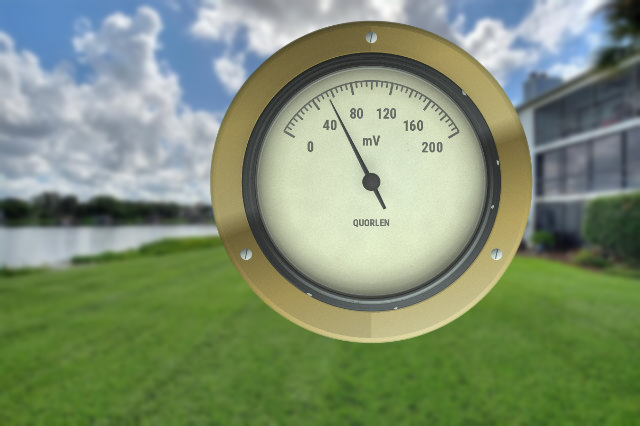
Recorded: 55 mV
